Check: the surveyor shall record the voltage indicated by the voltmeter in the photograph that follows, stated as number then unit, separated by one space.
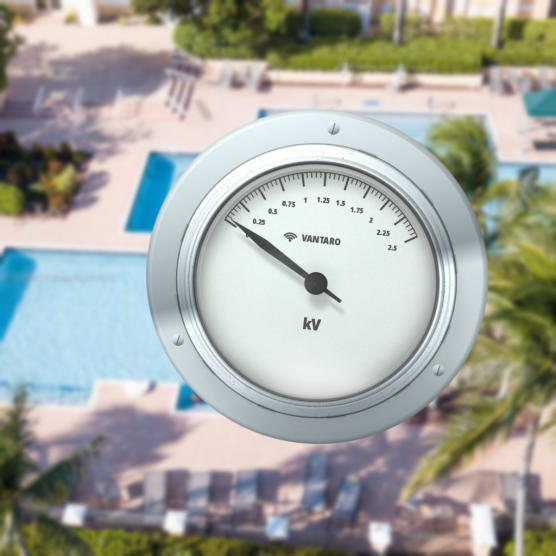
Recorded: 0.05 kV
